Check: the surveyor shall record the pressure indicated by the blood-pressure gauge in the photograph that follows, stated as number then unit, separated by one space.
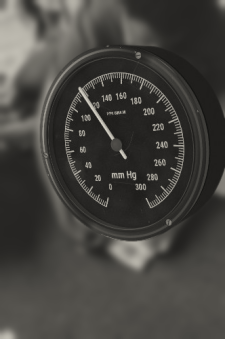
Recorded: 120 mmHg
